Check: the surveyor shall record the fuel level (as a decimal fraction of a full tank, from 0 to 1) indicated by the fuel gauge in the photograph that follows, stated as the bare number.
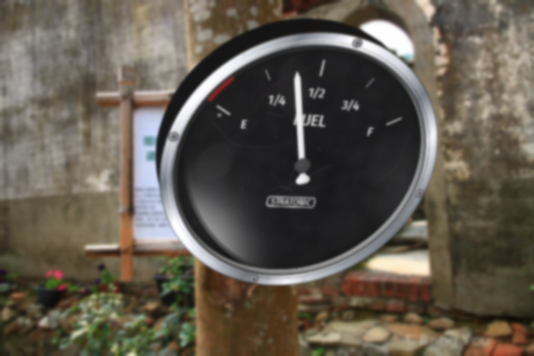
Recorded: 0.375
